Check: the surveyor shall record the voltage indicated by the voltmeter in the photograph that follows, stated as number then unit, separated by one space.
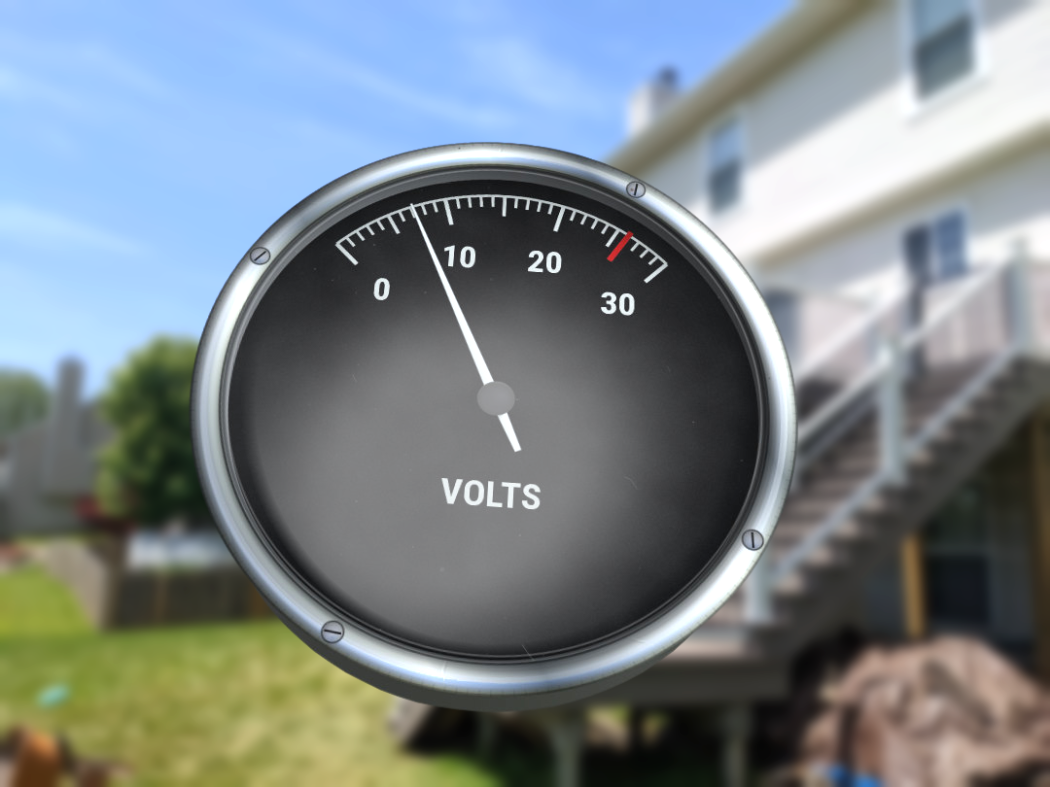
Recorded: 7 V
